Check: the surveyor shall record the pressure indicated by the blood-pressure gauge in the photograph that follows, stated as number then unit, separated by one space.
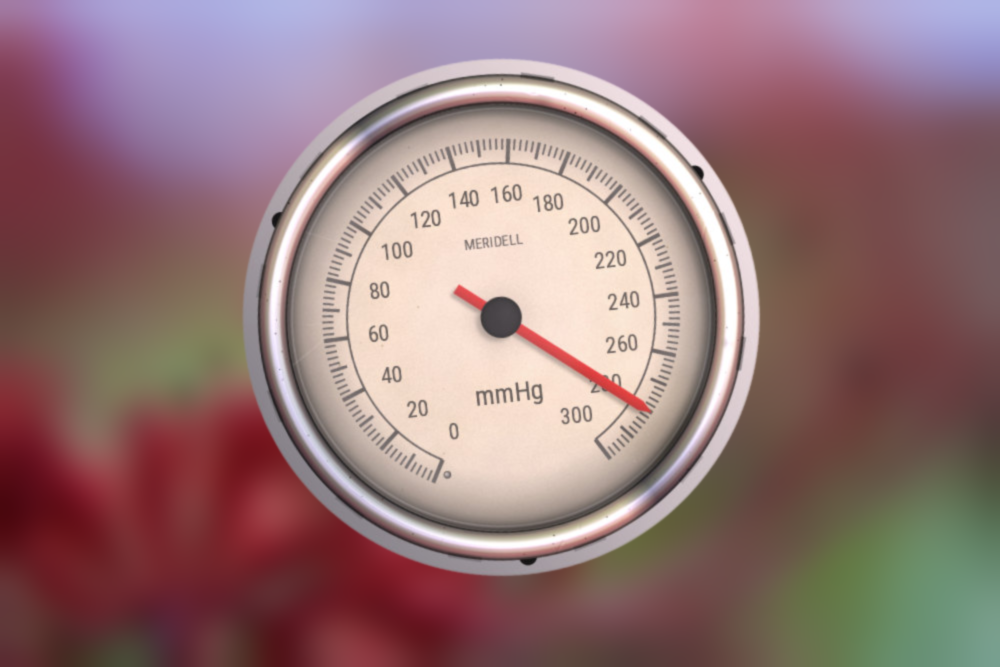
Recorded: 280 mmHg
